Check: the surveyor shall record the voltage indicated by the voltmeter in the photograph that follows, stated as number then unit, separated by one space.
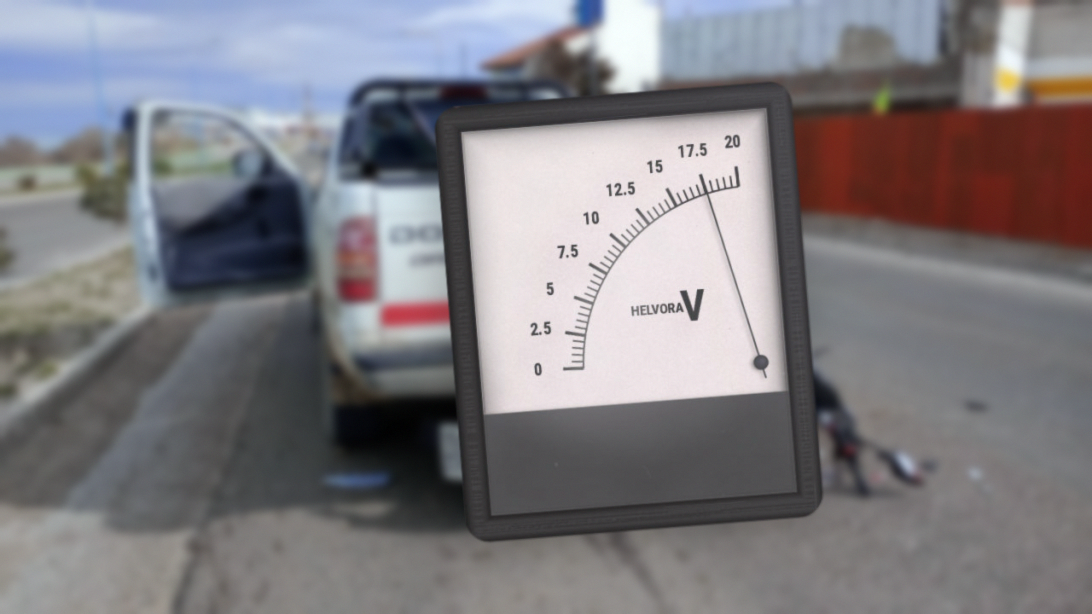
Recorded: 17.5 V
